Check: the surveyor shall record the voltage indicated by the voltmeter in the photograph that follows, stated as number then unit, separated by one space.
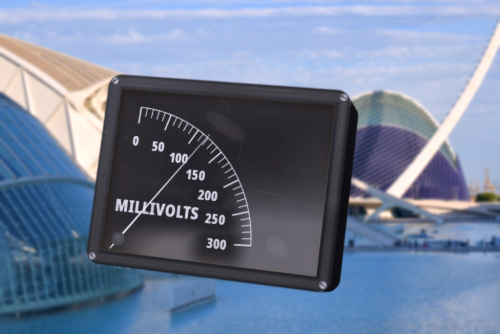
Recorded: 120 mV
